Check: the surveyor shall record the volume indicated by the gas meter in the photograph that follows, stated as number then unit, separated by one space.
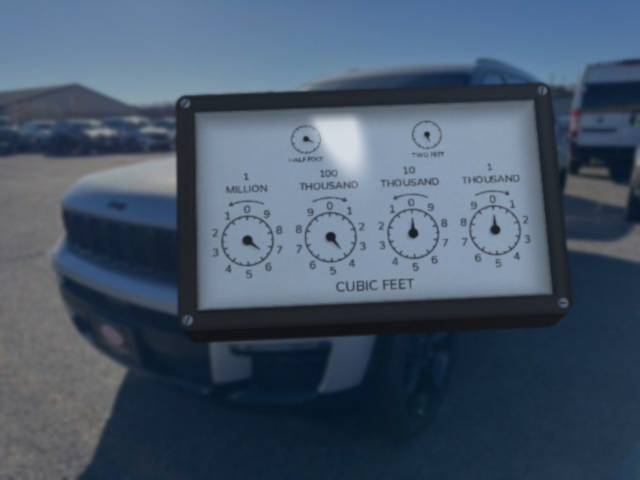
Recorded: 640000 ft³
